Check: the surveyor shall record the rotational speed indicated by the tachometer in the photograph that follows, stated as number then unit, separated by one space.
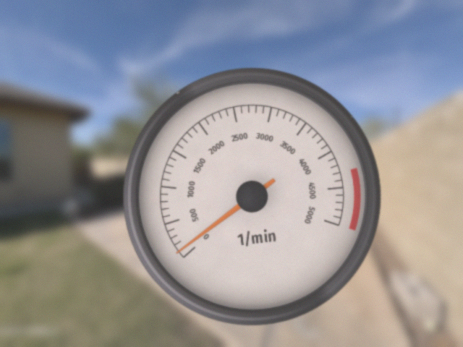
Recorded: 100 rpm
